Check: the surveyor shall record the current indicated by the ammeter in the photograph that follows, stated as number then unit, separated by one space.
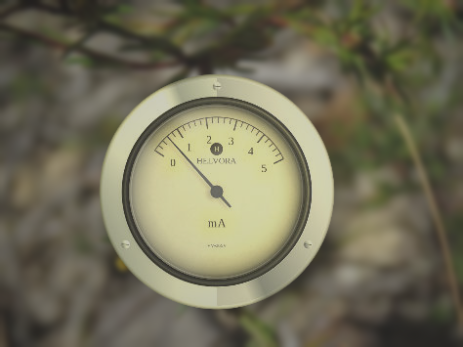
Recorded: 0.6 mA
